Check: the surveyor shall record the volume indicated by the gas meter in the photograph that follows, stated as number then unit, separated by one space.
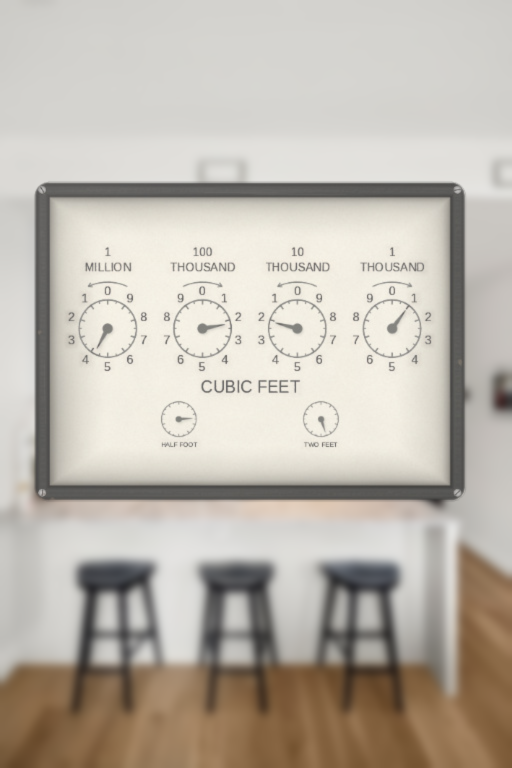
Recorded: 422100 ft³
